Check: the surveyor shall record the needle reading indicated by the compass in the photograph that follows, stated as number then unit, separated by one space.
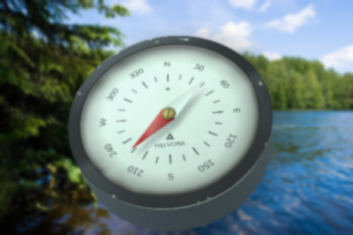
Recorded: 225 °
